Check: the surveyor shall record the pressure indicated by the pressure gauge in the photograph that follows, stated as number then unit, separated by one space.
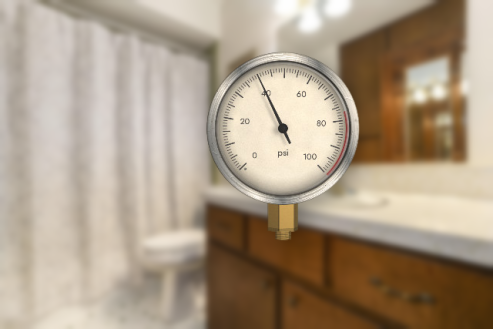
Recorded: 40 psi
